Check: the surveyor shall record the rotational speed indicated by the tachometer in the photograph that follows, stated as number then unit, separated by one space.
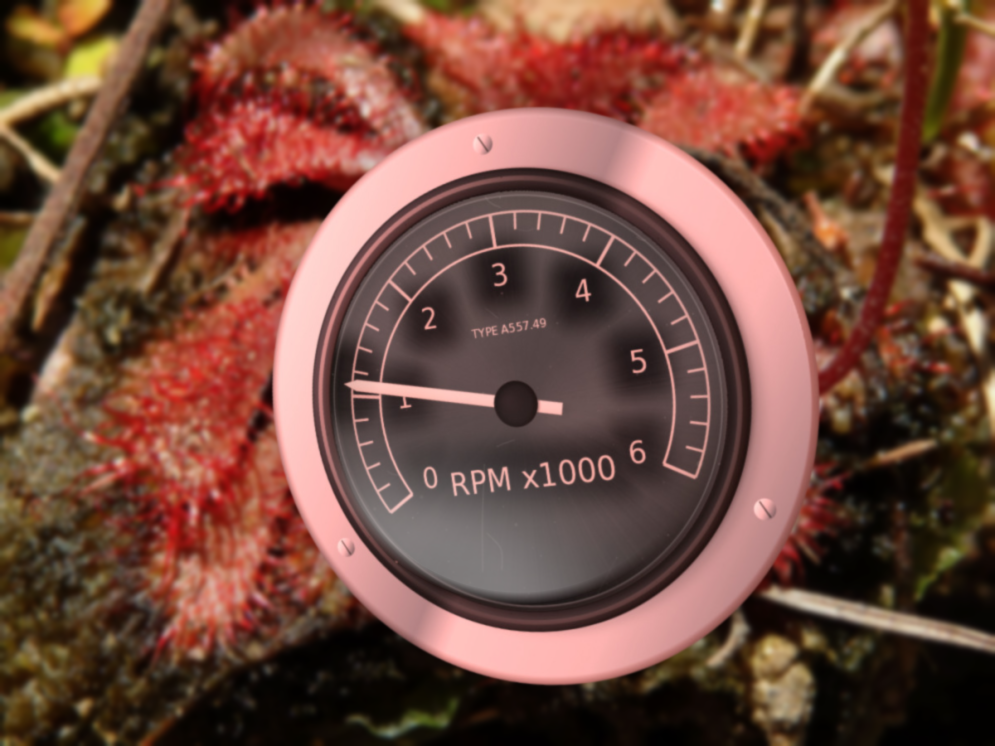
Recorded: 1100 rpm
